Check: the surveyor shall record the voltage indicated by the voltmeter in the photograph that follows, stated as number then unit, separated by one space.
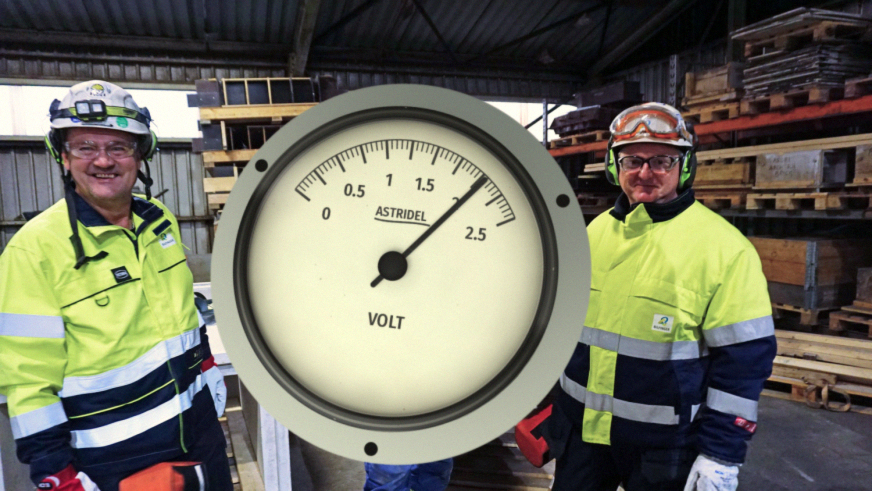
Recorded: 2.05 V
